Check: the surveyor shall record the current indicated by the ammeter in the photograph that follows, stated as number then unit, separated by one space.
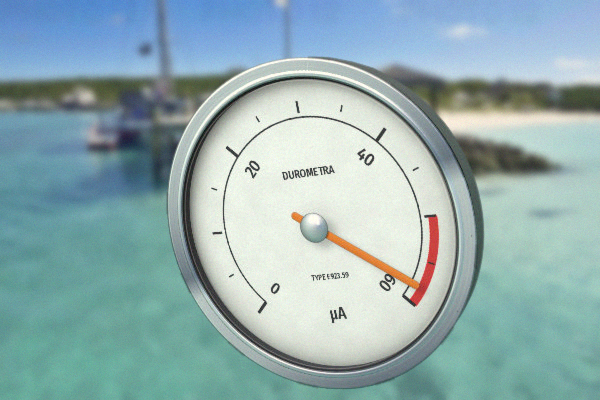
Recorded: 57.5 µA
